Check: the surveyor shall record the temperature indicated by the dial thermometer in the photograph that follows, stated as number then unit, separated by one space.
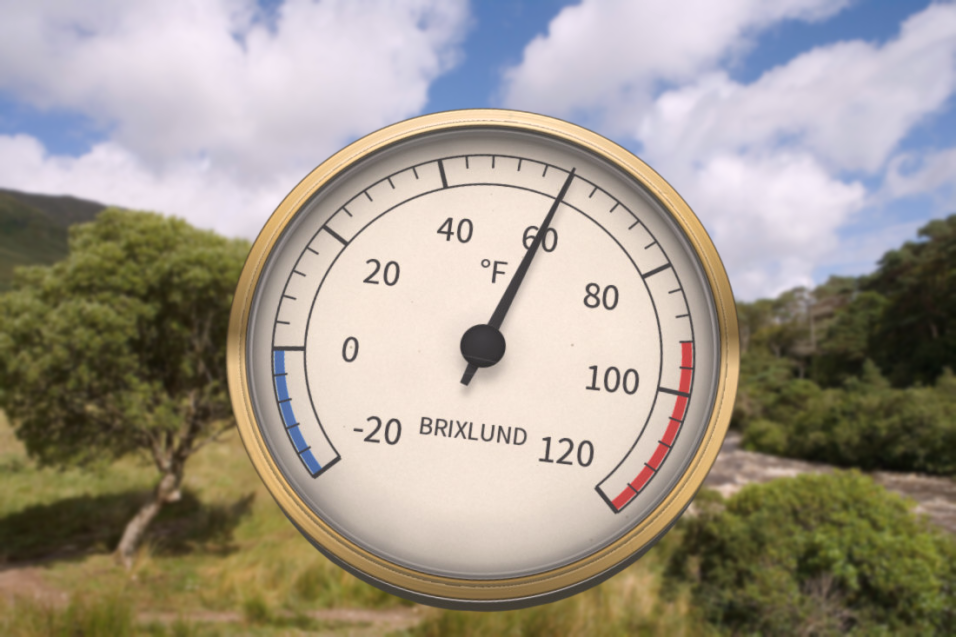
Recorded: 60 °F
